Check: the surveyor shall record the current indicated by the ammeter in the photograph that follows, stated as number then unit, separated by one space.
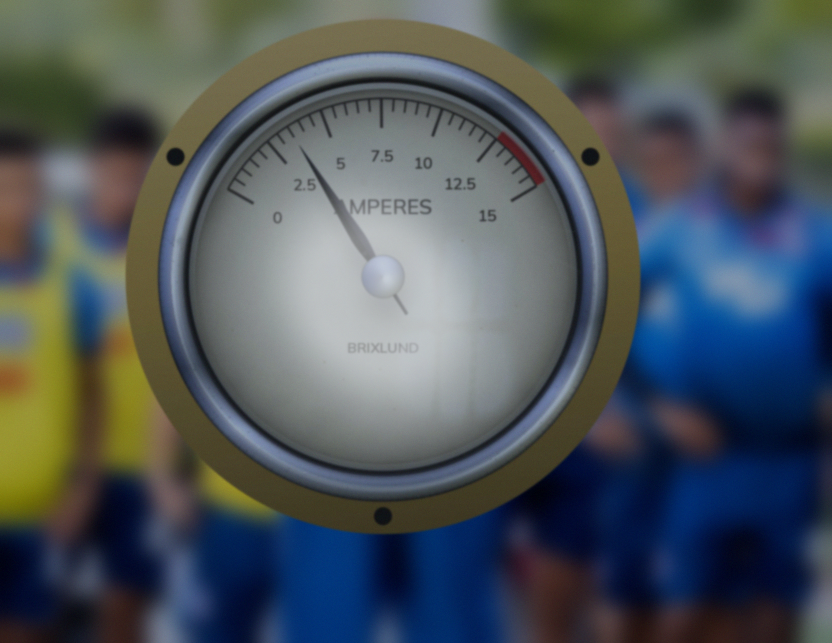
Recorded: 3.5 A
